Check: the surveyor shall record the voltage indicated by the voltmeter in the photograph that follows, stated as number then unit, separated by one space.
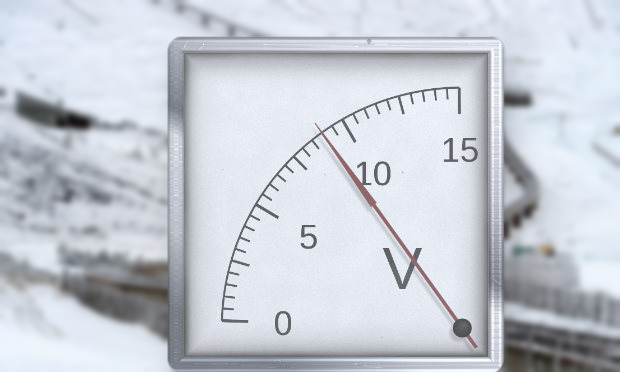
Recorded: 9 V
